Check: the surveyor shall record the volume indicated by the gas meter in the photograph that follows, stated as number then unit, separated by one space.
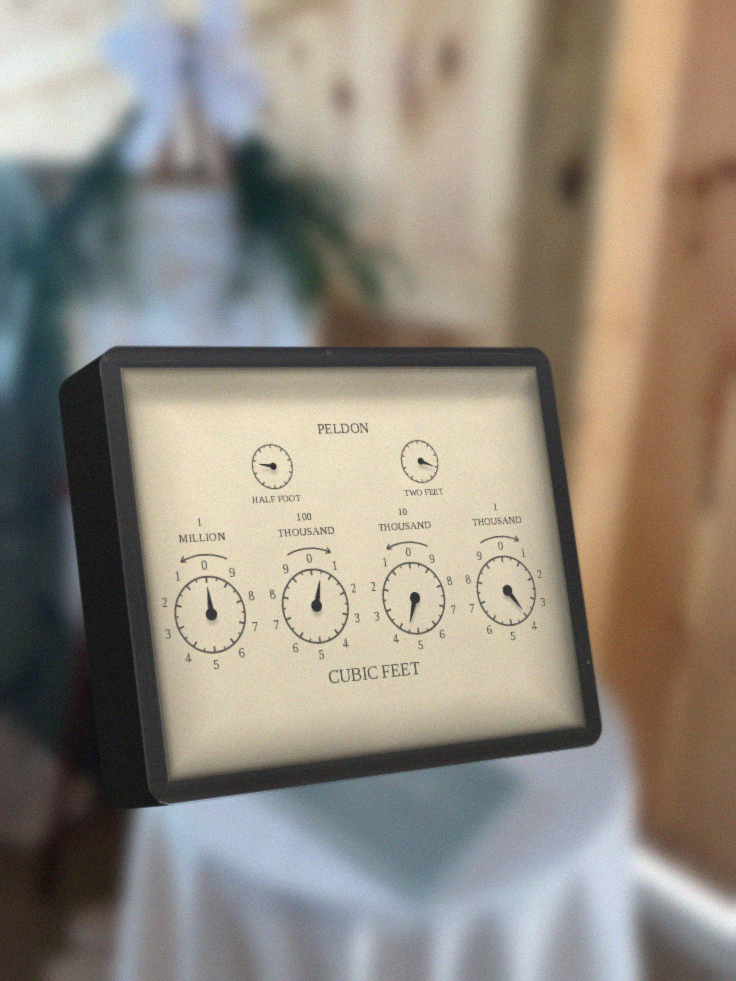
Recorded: 4400 ft³
